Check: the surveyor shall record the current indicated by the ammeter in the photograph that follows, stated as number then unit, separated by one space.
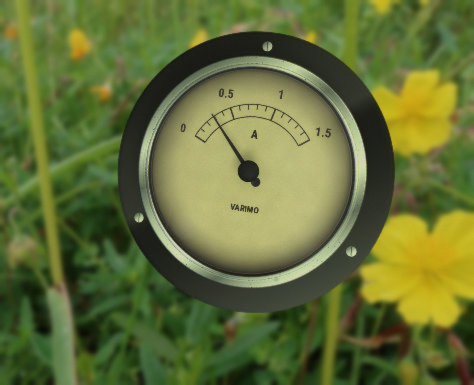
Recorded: 0.3 A
